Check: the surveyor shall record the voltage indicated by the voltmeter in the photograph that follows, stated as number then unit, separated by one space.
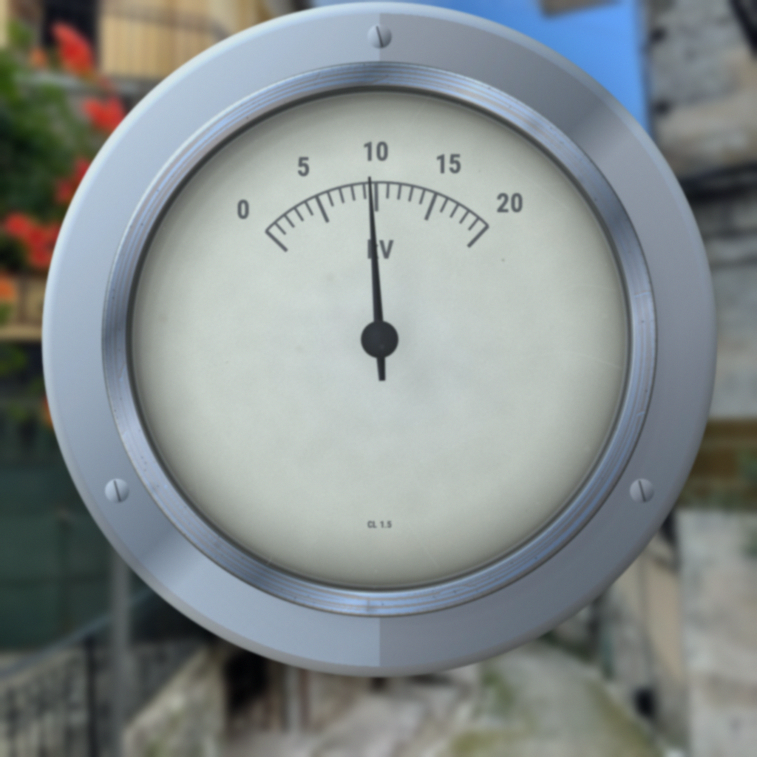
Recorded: 9.5 kV
